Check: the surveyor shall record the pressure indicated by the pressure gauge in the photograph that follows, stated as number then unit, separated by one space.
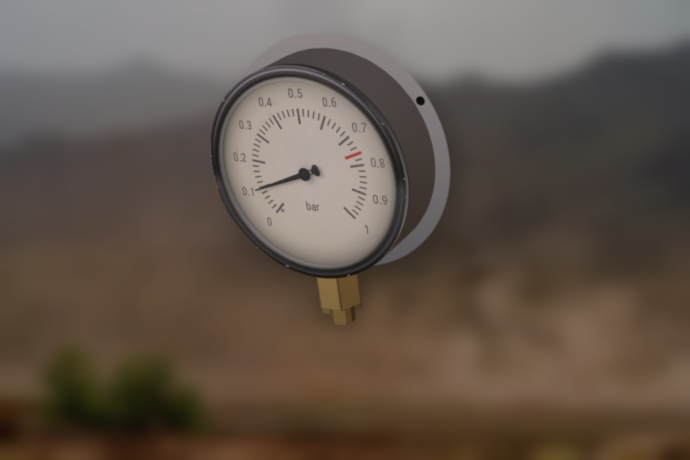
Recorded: 0.1 bar
